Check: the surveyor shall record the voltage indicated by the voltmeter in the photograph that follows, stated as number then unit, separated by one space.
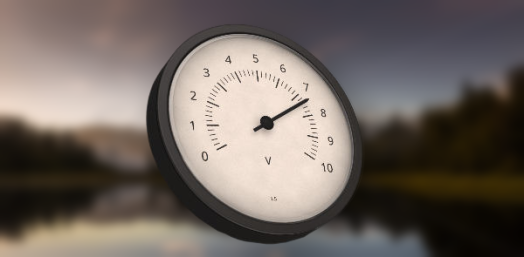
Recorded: 7.4 V
